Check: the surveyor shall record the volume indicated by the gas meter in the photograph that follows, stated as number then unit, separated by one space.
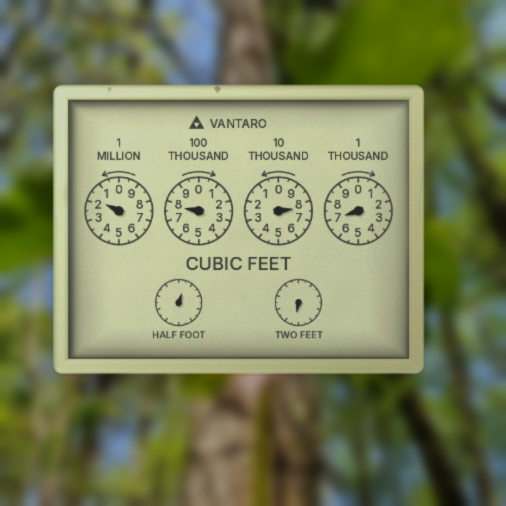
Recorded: 177700 ft³
